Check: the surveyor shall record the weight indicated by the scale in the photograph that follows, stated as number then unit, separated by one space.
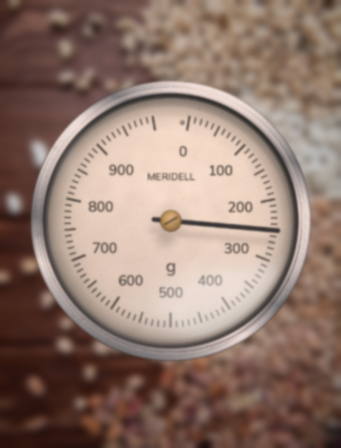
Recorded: 250 g
